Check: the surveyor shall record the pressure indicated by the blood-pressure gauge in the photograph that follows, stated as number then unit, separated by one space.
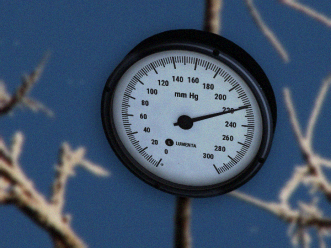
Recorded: 220 mmHg
